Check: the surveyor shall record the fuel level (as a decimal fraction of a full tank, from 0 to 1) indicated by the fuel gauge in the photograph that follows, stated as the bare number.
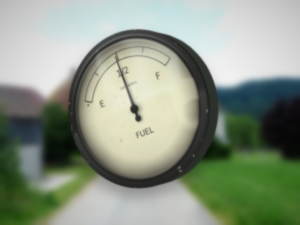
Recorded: 0.5
